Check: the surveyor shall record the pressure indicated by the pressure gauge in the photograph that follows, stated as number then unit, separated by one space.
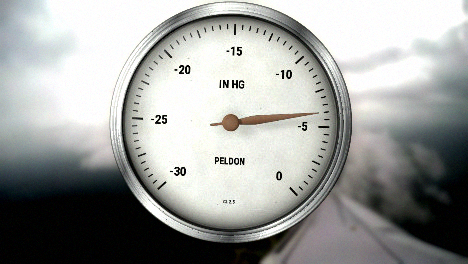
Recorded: -6 inHg
